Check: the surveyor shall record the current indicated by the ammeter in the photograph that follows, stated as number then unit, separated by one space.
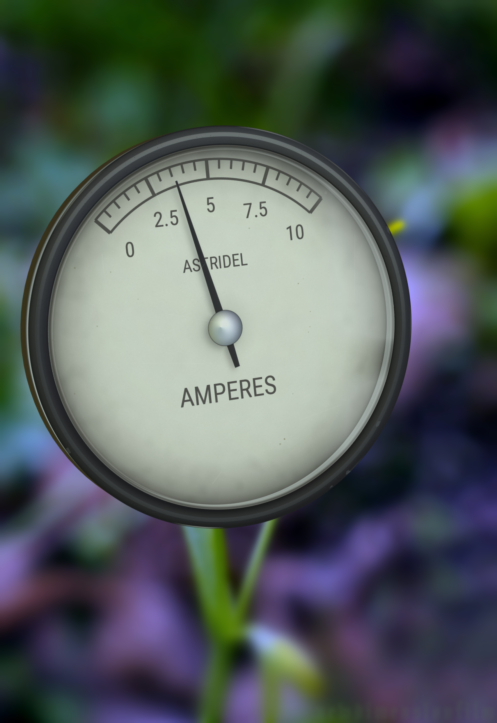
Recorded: 3.5 A
